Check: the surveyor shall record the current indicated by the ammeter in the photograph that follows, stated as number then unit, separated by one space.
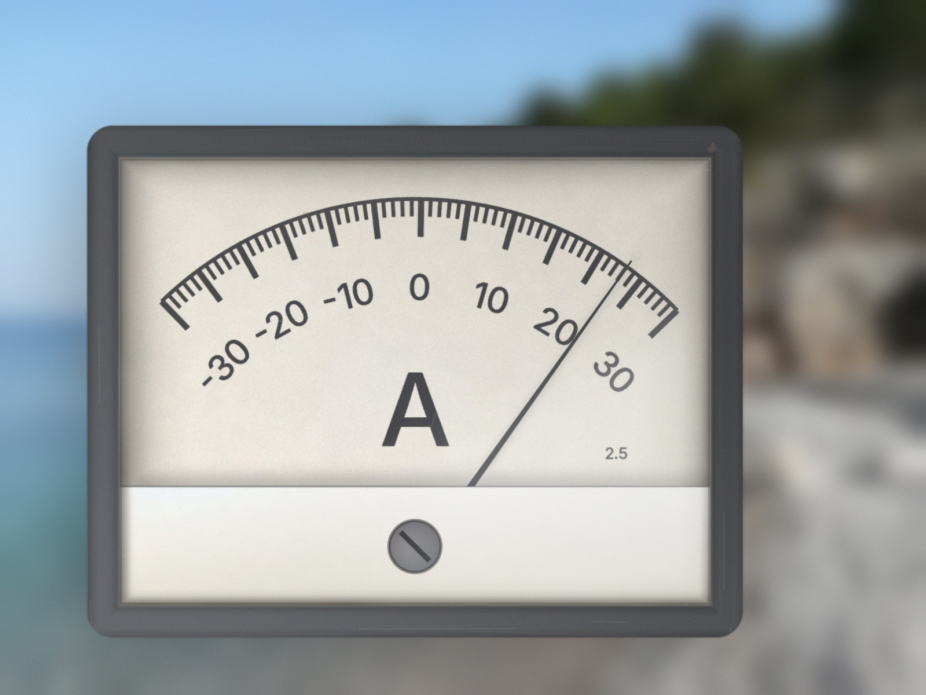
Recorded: 23 A
